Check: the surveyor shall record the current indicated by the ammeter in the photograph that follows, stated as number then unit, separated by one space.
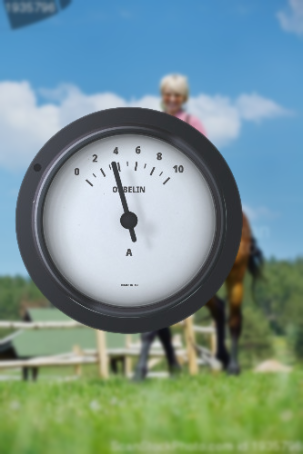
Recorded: 3.5 A
